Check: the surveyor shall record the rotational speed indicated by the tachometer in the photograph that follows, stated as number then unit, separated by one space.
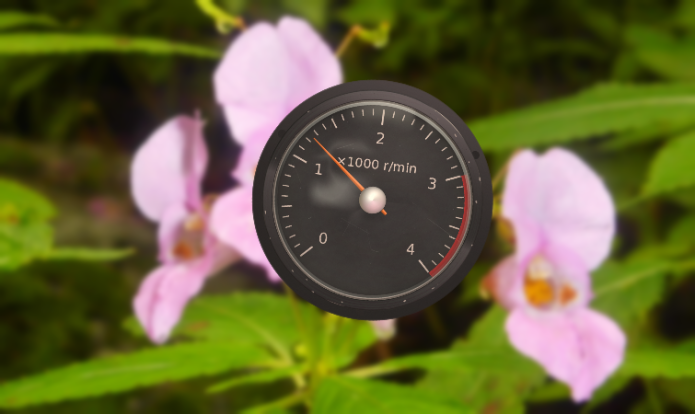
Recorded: 1250 rpm
